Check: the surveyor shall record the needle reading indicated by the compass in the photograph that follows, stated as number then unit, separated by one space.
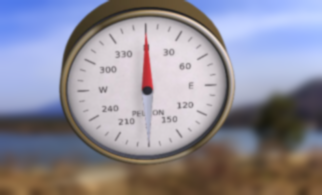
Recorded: 0 °
